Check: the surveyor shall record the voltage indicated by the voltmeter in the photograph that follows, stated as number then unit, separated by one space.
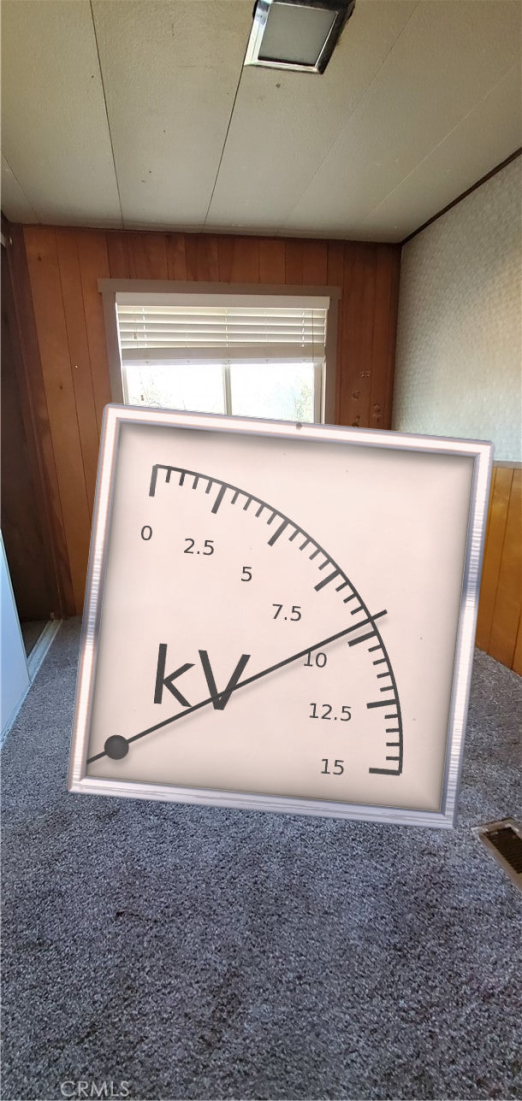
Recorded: 9.5 kV
